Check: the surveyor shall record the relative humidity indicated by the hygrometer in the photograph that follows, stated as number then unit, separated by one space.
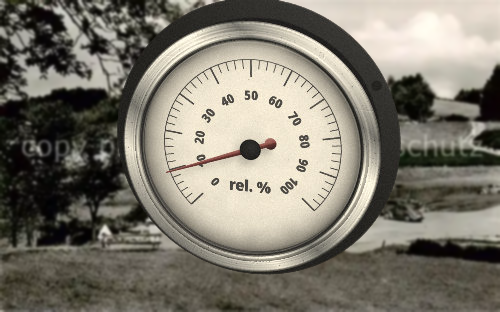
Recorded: 10 %
